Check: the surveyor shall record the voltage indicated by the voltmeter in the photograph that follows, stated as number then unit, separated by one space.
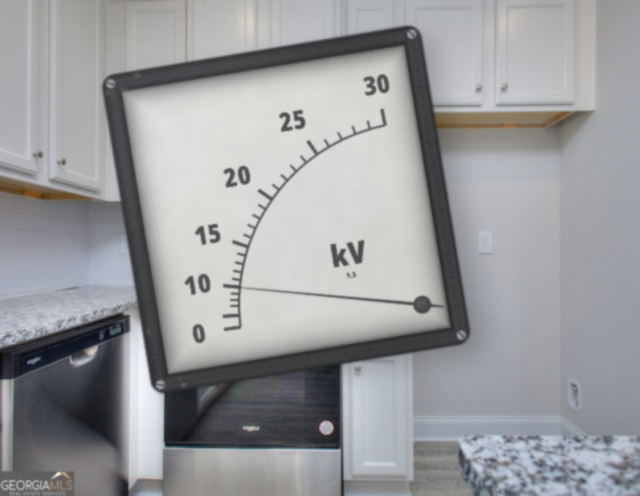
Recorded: 10 kV
